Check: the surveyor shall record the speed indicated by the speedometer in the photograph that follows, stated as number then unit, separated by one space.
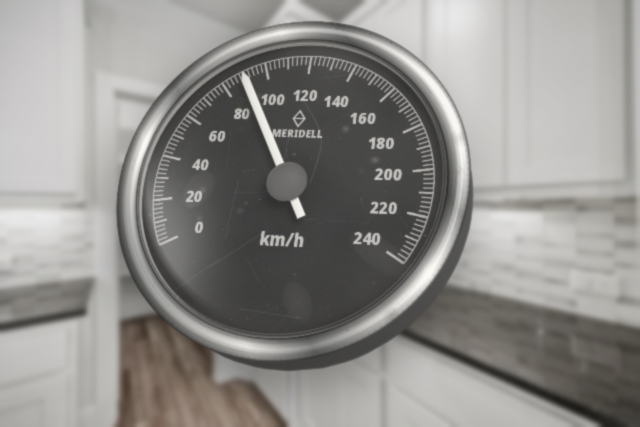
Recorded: 90 km/h
